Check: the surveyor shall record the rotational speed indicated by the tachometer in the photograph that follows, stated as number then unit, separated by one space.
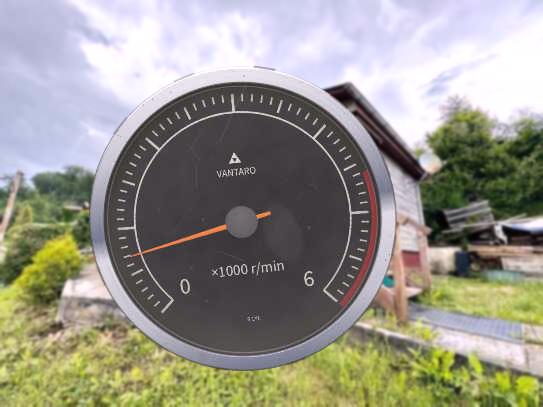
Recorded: 700 rpm
